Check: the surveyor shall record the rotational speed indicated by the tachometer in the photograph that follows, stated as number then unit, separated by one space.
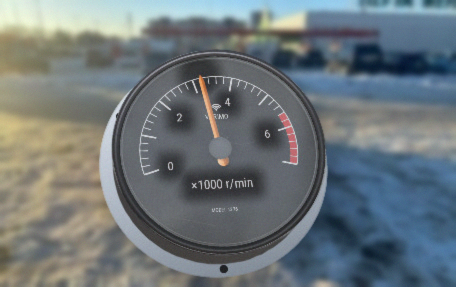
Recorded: 3200 rpm
